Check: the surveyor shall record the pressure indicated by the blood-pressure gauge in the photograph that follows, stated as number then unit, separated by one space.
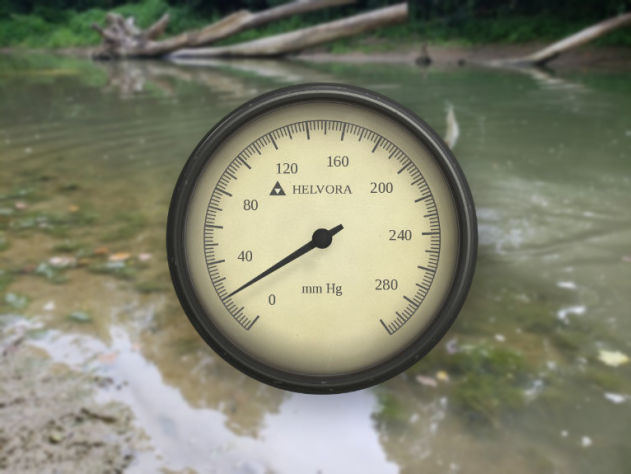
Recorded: 20 mmHg
